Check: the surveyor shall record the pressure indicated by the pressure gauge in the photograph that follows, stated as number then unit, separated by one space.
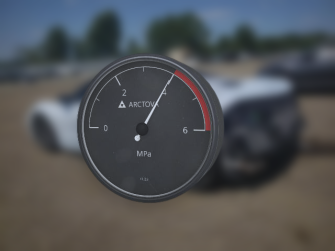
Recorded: 4 MPa
